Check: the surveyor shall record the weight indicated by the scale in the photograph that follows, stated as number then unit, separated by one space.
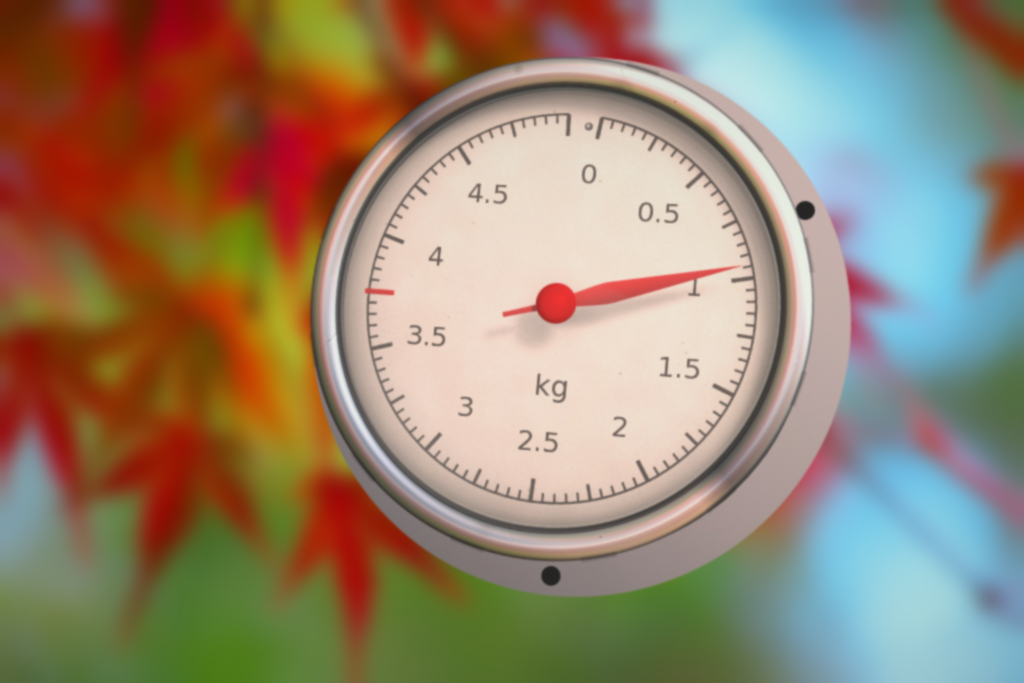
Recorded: 0.95 kg
